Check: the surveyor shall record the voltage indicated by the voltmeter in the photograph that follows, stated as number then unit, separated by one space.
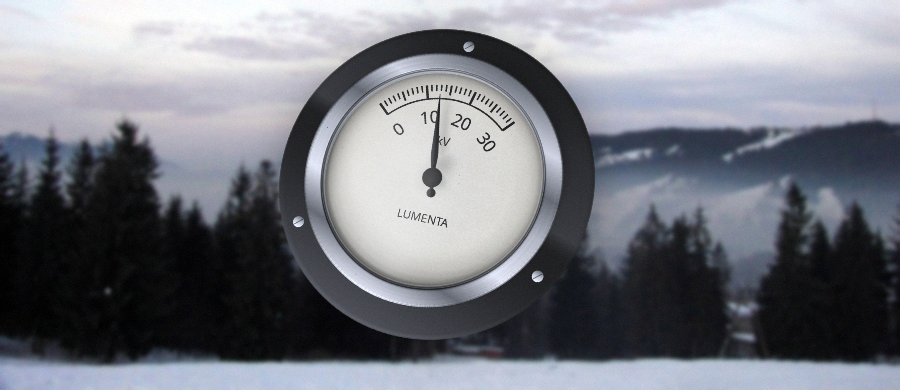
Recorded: 13 kV
